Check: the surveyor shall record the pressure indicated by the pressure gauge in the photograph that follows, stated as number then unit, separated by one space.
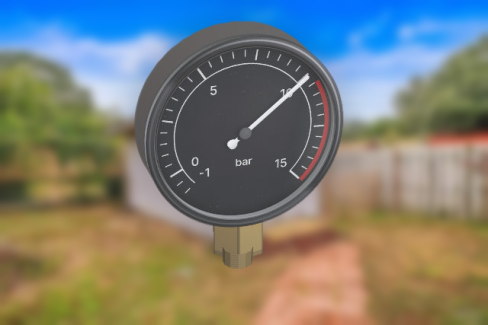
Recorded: 10 bar
